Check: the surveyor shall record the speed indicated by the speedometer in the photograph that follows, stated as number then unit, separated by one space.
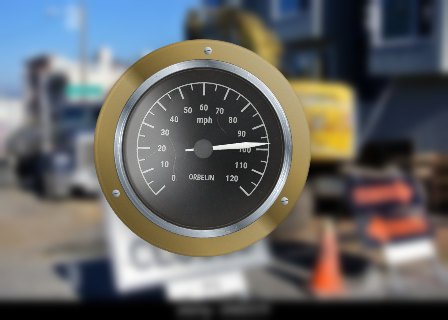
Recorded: 97.5 mph
